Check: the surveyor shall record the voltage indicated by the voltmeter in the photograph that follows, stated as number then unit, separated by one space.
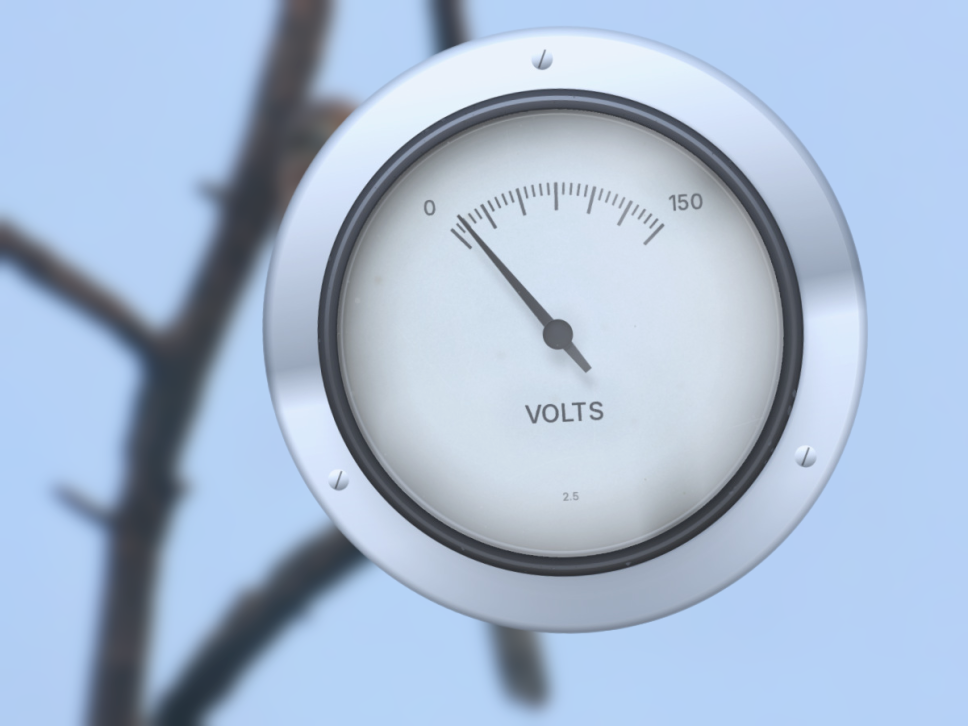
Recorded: 10 V
